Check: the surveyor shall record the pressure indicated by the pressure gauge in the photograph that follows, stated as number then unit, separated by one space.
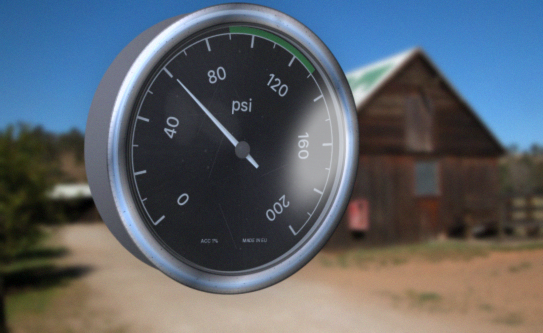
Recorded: 60 psi
